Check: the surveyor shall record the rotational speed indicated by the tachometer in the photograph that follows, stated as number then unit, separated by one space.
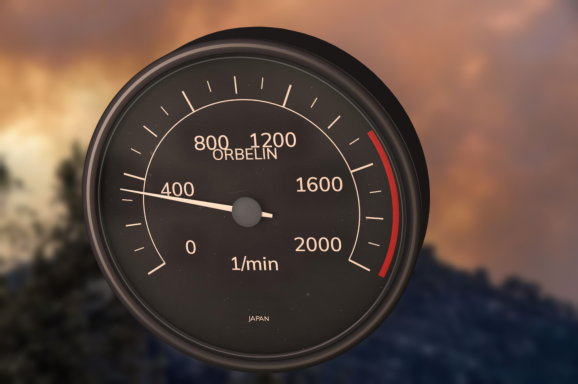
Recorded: 350 rpm
